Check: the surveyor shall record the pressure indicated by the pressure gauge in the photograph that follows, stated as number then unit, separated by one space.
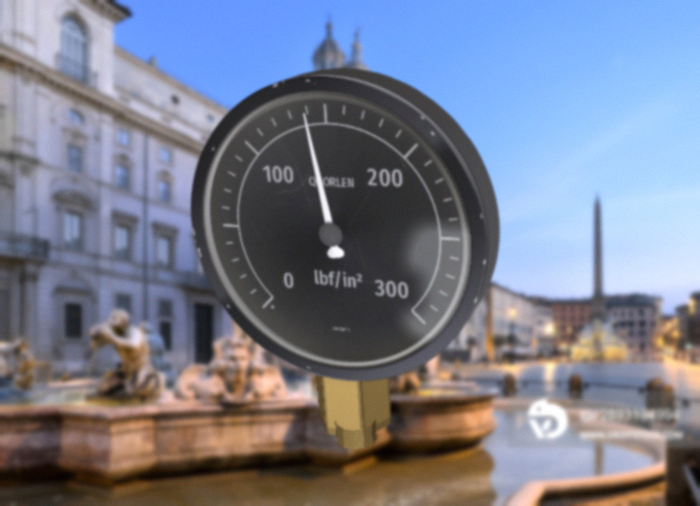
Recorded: 140 psi
